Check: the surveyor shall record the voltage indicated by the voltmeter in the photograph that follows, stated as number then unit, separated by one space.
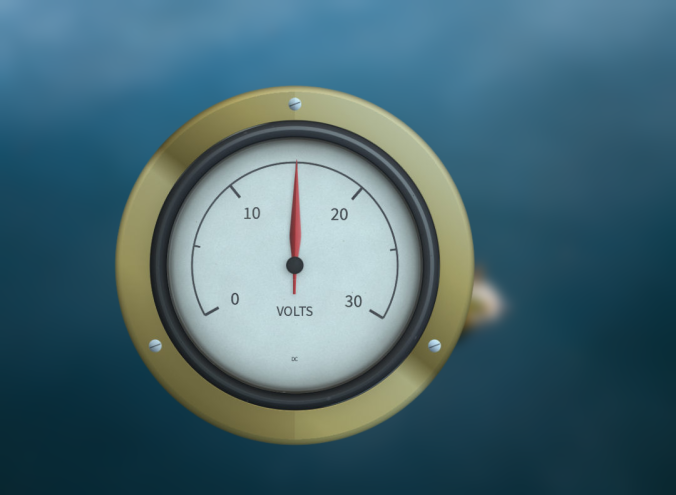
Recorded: 15 V
